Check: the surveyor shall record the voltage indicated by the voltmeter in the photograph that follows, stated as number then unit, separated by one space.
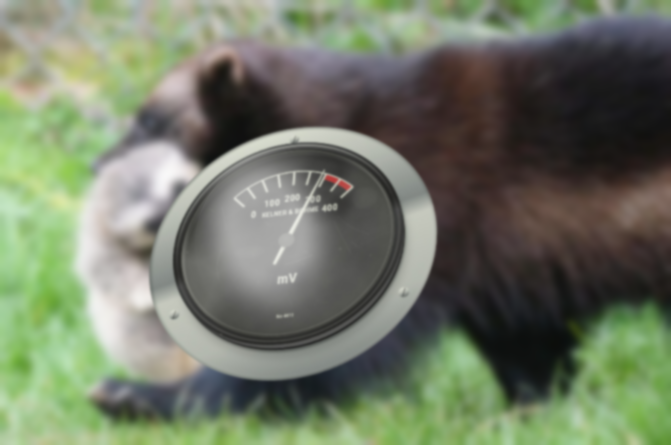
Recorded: 300 mV
